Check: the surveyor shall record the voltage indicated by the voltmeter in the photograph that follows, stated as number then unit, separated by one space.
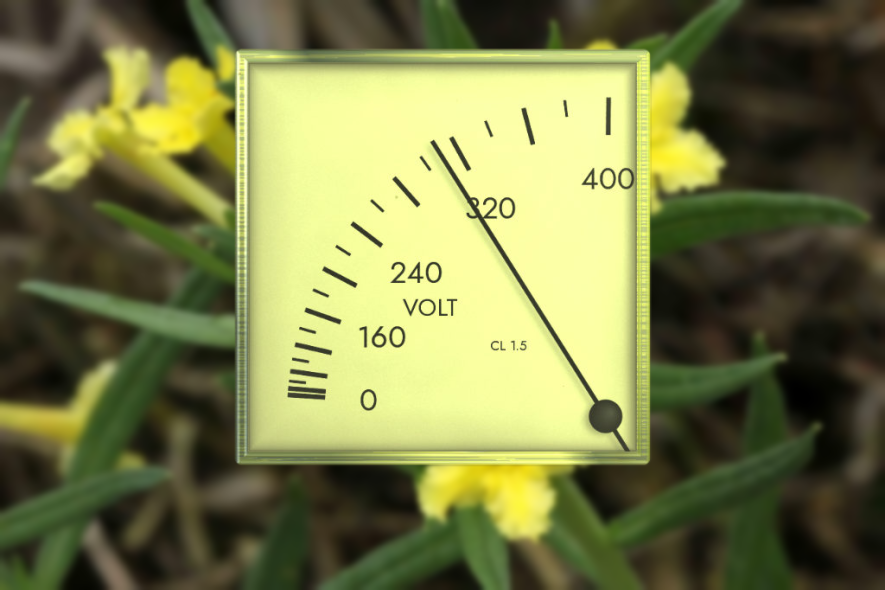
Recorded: 310 V
